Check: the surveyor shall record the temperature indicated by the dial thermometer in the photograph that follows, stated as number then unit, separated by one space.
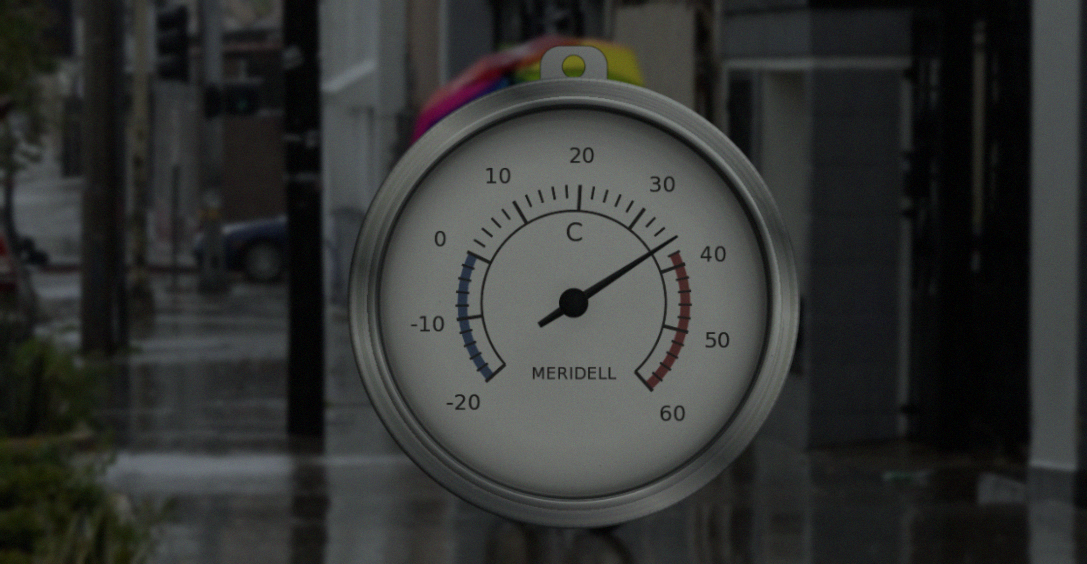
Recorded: 36 °C
